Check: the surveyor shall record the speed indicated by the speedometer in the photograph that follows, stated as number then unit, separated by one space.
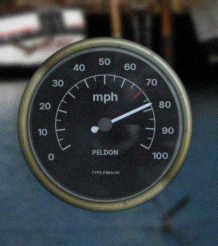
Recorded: 77.5 mph
